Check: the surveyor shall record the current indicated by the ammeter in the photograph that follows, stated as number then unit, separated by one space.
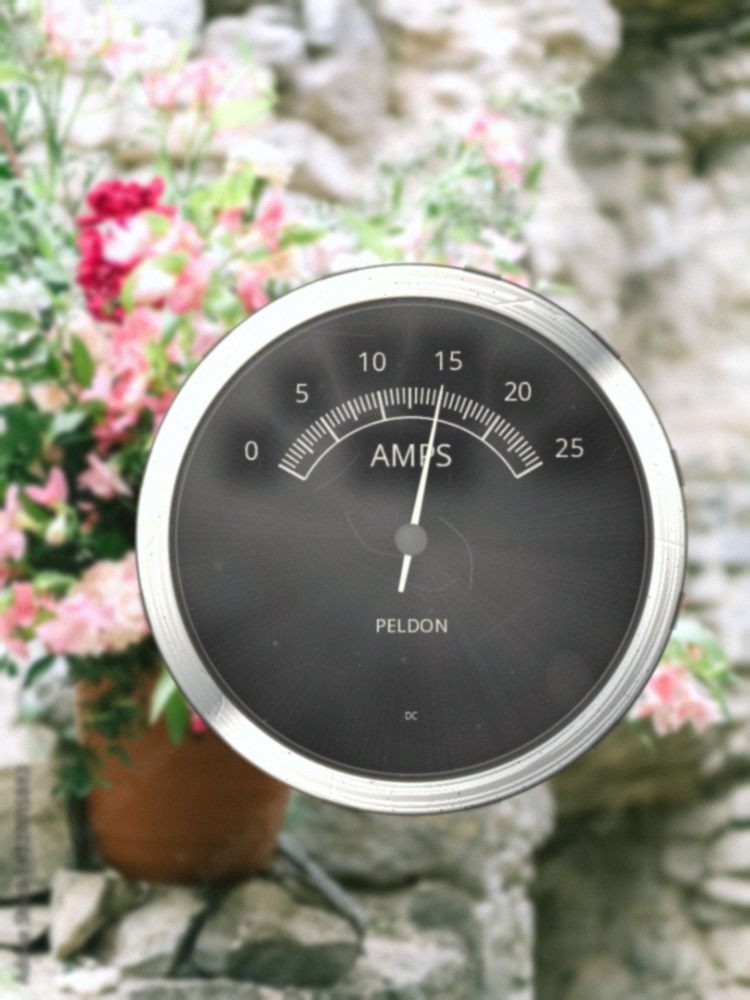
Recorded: 15 A
